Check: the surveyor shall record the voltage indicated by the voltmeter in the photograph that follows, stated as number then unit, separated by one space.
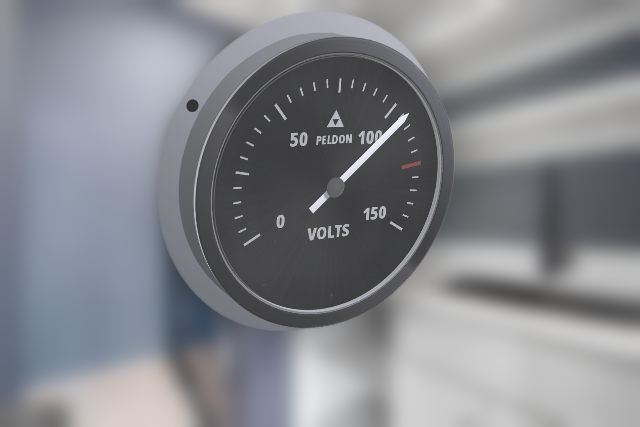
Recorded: 105 V
